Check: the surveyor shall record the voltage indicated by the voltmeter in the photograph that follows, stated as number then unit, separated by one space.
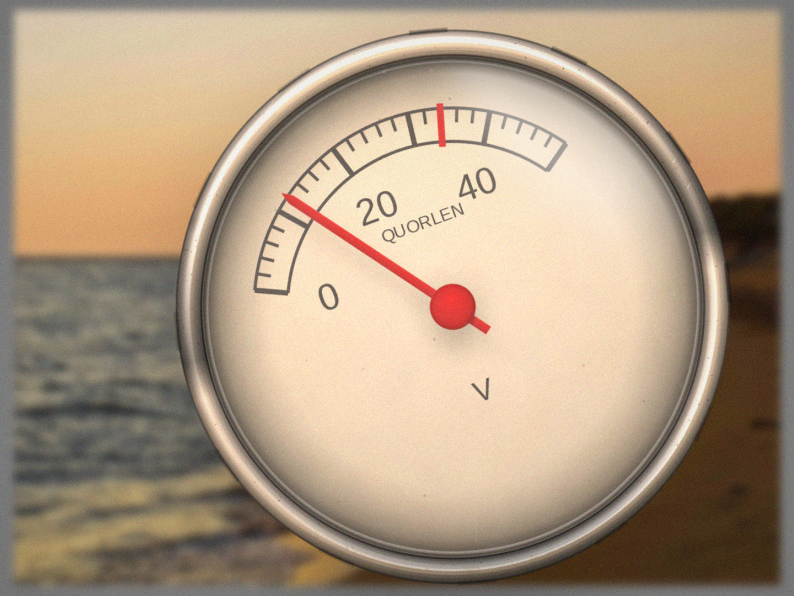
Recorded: 12 V
